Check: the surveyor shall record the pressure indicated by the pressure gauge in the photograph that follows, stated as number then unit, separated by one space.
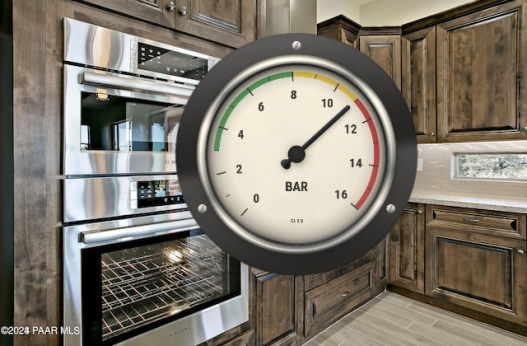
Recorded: 11 bar
